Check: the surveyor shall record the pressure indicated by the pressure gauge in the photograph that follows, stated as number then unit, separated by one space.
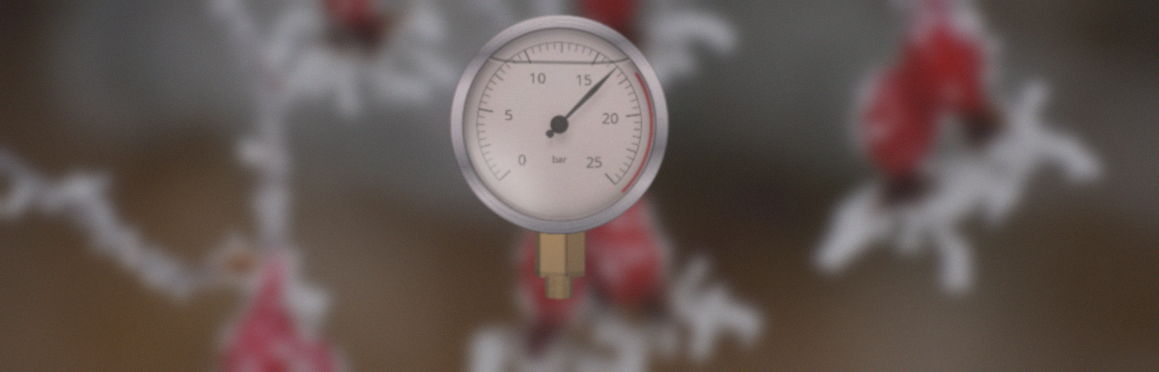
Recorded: 16.5 bar
